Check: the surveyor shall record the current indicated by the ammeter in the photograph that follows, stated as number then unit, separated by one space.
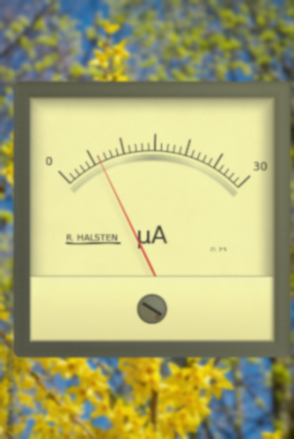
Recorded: 6 µA
